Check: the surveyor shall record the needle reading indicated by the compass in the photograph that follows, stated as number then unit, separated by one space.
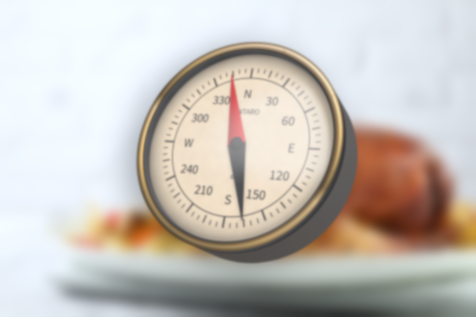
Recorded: 345 °
